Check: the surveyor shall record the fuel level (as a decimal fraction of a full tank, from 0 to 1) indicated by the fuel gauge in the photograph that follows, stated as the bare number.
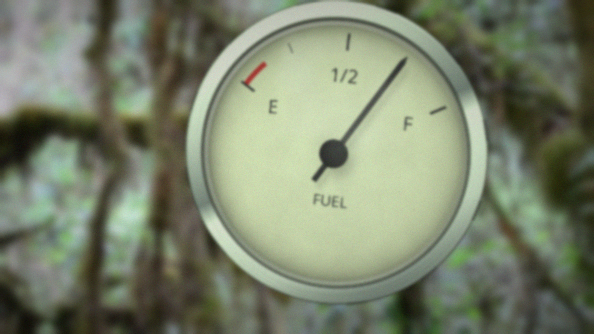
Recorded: 0.75
